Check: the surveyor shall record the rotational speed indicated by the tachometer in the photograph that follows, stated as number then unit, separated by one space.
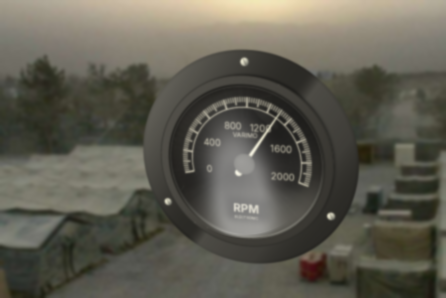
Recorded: 1300 rpm
